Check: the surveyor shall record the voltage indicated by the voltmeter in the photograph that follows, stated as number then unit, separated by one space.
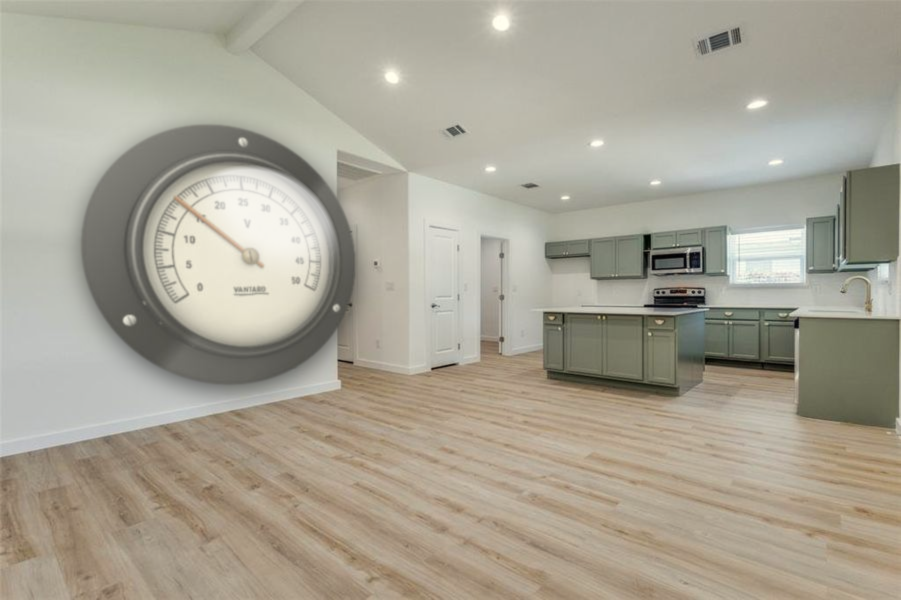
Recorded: 15 V
